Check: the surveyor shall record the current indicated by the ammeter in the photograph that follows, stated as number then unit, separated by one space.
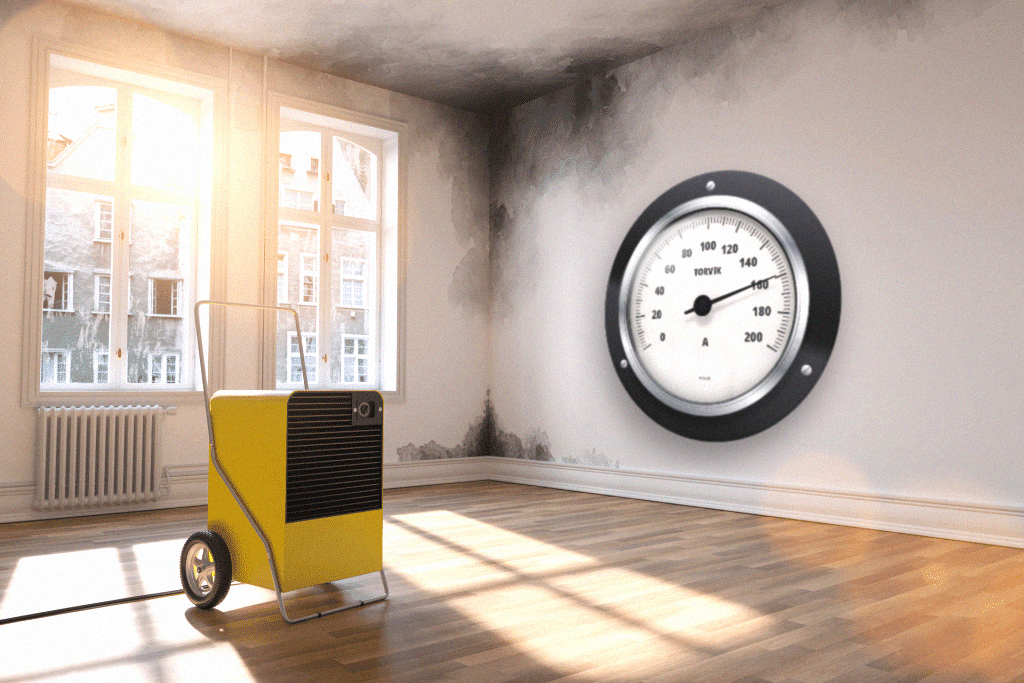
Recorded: 160 A
